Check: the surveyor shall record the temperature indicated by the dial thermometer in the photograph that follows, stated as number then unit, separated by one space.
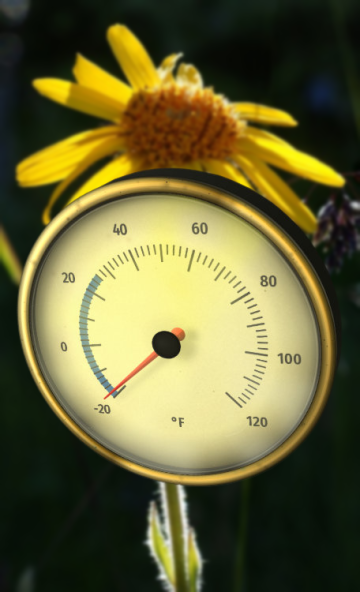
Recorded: -18 °F
